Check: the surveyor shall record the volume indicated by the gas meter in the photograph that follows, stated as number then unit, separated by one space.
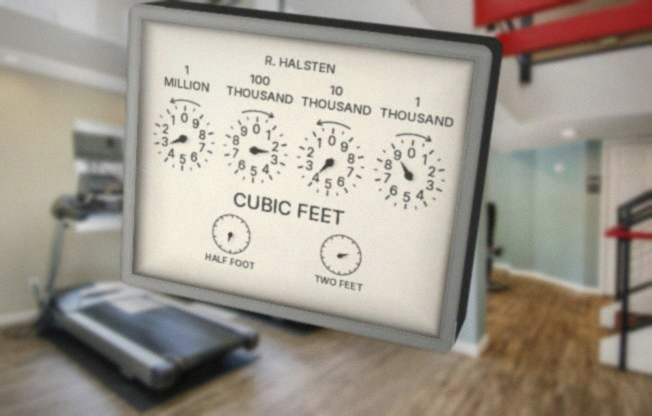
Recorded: 323900 ft³
